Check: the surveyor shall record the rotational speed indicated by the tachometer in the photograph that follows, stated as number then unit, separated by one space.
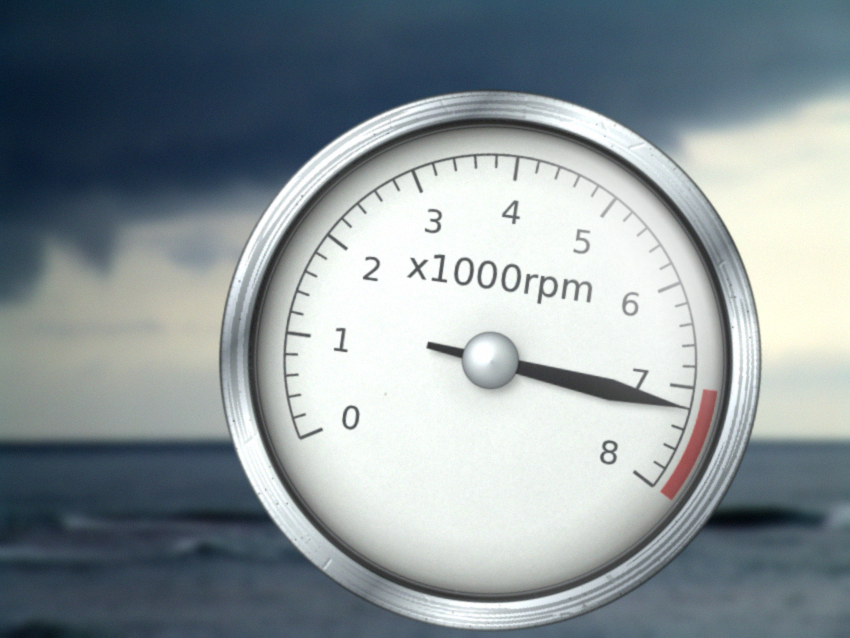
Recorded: 7200 rpm
